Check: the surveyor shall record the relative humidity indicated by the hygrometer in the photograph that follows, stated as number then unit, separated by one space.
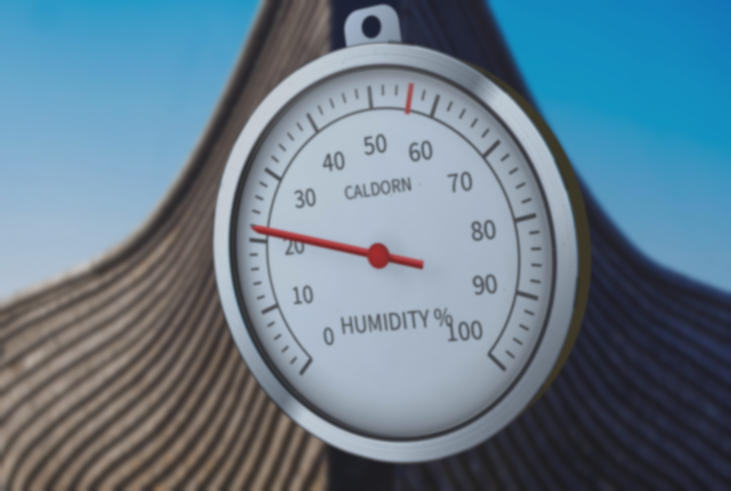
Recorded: 22 %
